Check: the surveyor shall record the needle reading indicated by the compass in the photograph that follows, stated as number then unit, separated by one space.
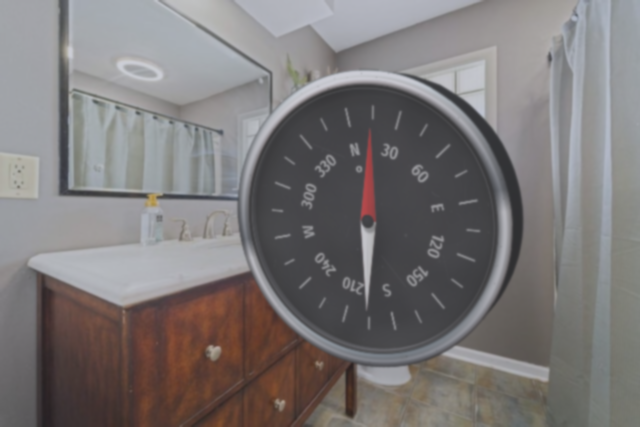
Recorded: 15 °
